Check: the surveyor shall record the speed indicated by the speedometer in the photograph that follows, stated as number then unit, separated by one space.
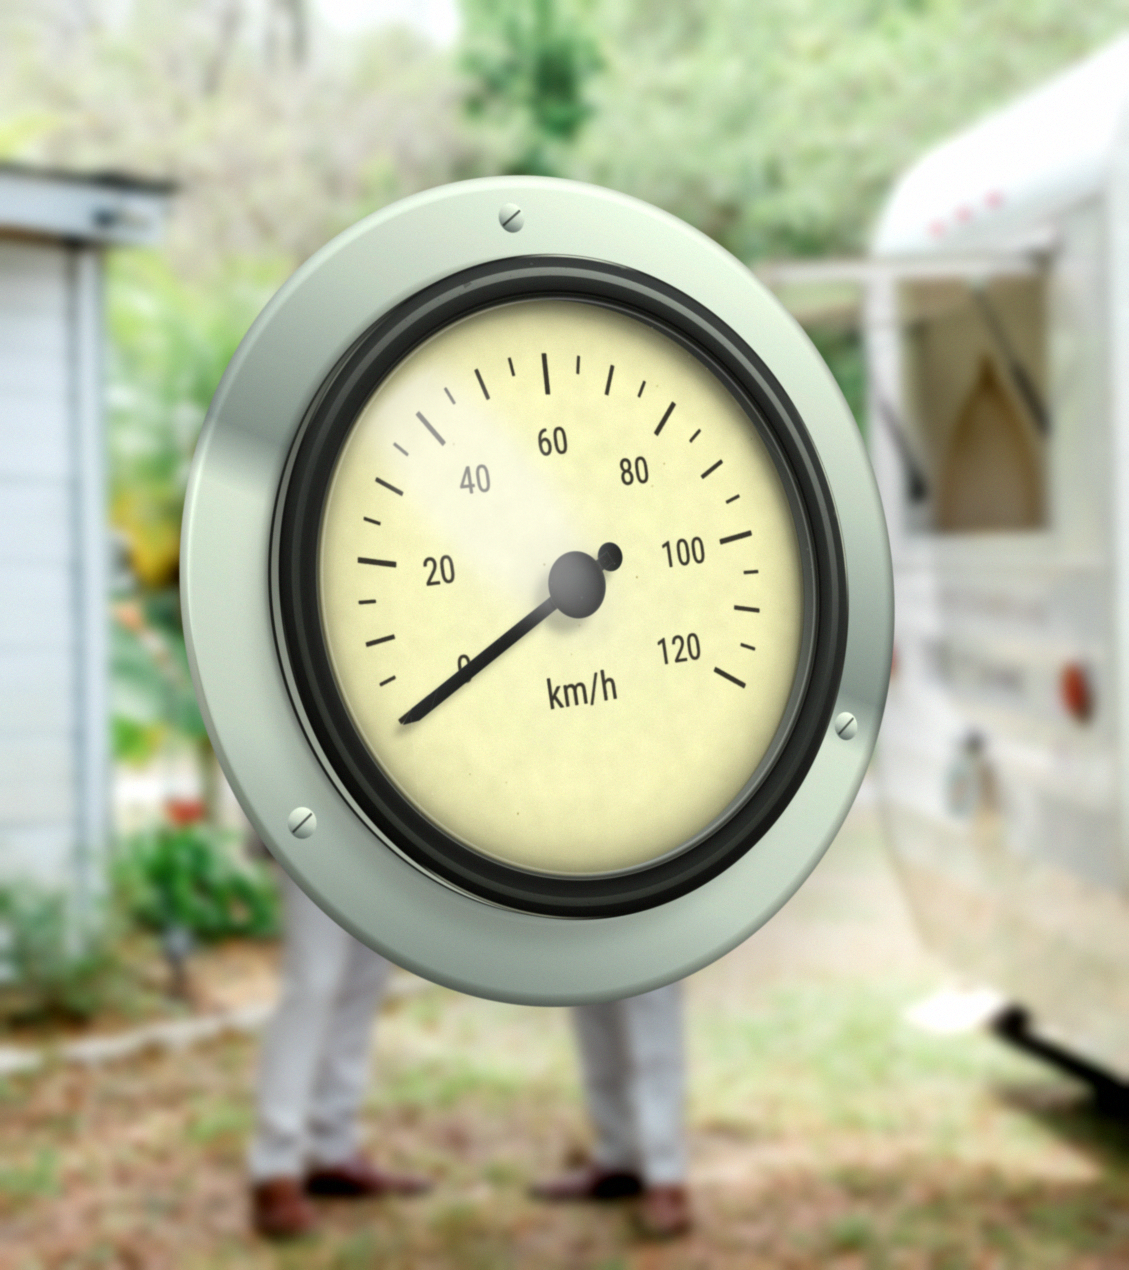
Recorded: 0 km/h
